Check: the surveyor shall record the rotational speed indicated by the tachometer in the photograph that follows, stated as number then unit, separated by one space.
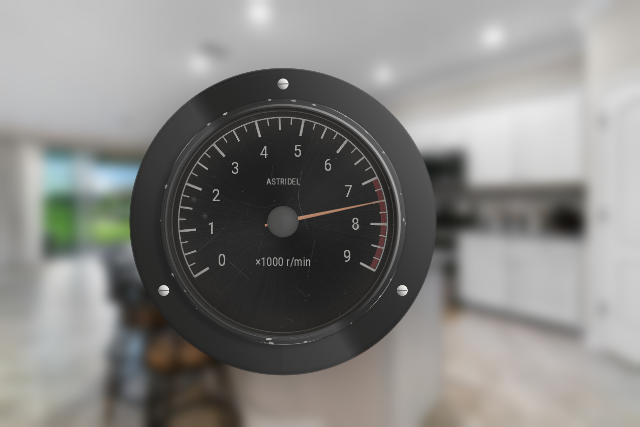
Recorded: 7500 rpm
